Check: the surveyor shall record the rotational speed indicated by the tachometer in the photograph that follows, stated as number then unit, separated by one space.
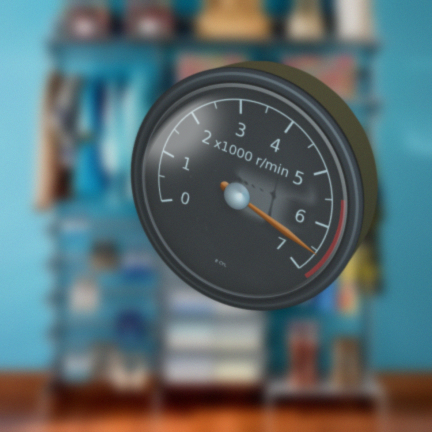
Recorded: 6500 rpm
